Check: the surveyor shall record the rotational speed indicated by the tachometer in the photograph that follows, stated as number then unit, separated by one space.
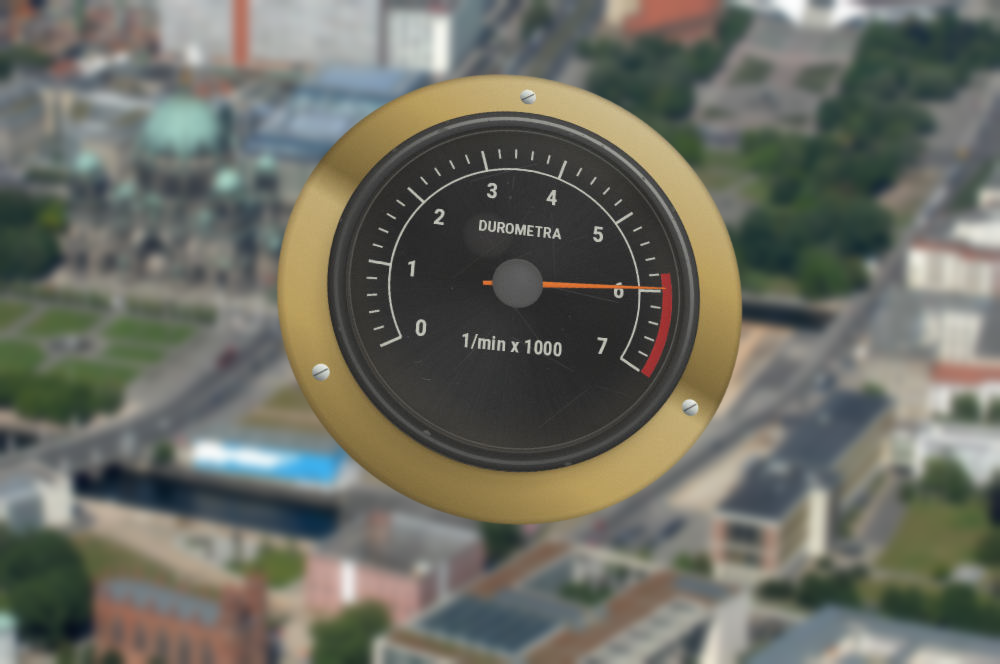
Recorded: 6000 rpm
